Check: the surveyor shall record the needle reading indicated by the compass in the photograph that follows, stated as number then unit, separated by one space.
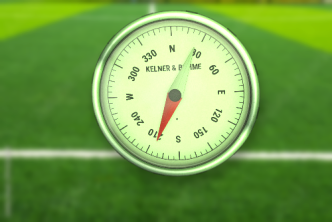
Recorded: 205 °
